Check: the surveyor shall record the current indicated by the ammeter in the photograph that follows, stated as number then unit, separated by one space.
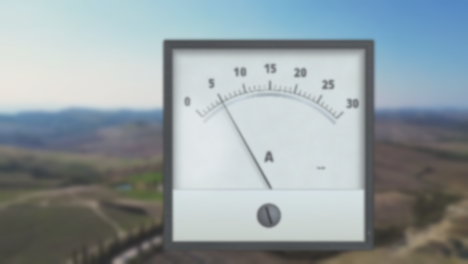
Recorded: 5 A
